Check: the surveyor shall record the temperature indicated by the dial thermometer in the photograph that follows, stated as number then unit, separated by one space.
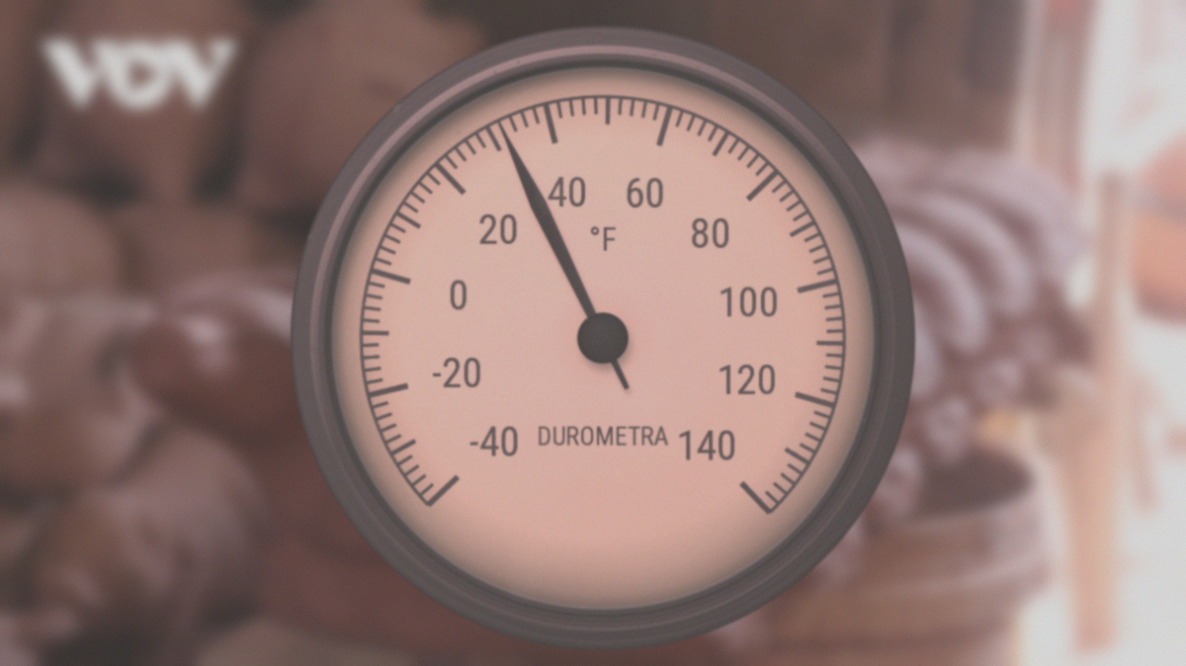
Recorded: 32 °F
